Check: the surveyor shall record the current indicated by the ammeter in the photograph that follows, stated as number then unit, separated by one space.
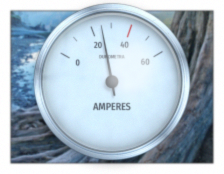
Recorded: 25 A
